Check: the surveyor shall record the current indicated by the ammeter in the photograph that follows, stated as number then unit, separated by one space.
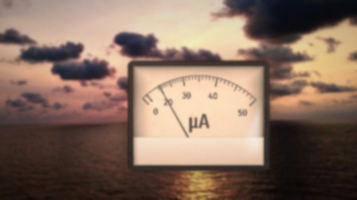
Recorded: 20 µA
